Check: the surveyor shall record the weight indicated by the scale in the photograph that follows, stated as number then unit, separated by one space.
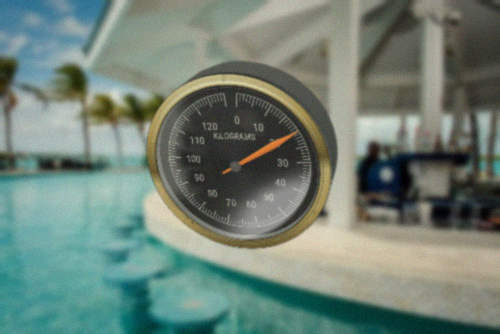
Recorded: 20 kg
